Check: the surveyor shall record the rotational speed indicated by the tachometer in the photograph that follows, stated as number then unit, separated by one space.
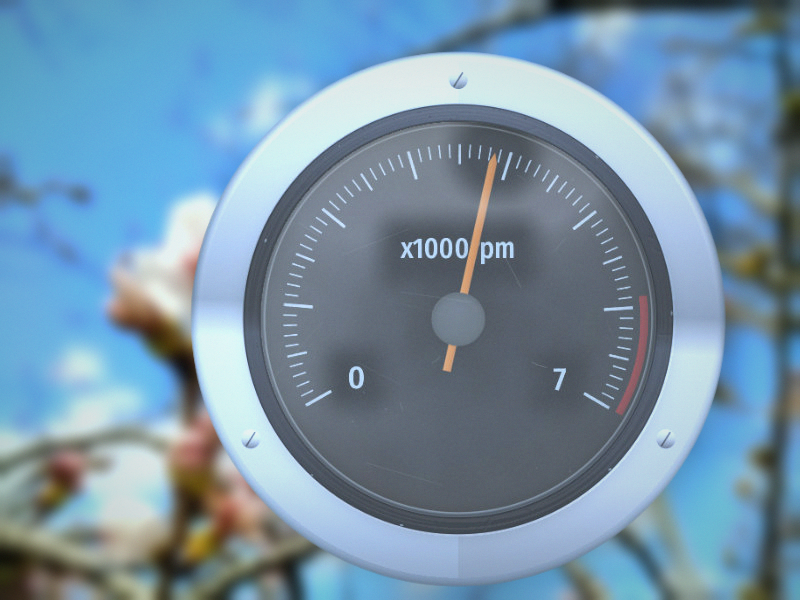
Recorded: 3850 rpm
